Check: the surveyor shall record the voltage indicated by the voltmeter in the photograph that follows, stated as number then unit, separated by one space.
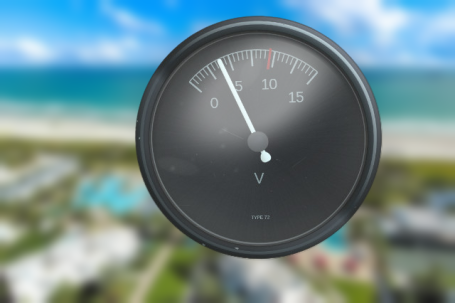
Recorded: 4 V
